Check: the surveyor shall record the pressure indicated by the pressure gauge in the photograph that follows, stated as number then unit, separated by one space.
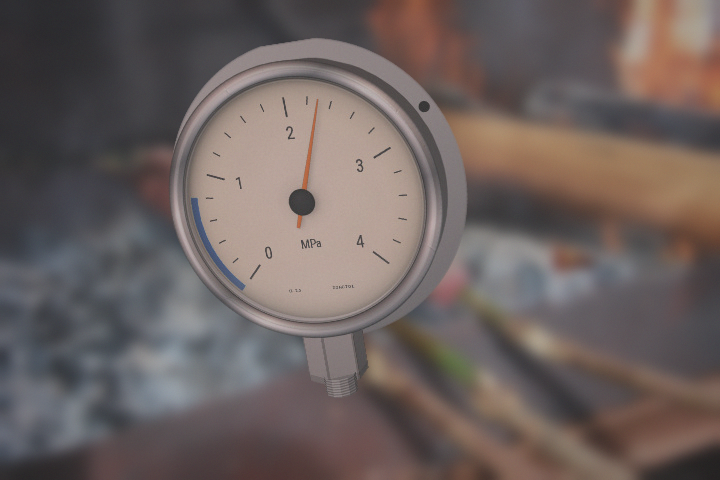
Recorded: 2.3 MPa
